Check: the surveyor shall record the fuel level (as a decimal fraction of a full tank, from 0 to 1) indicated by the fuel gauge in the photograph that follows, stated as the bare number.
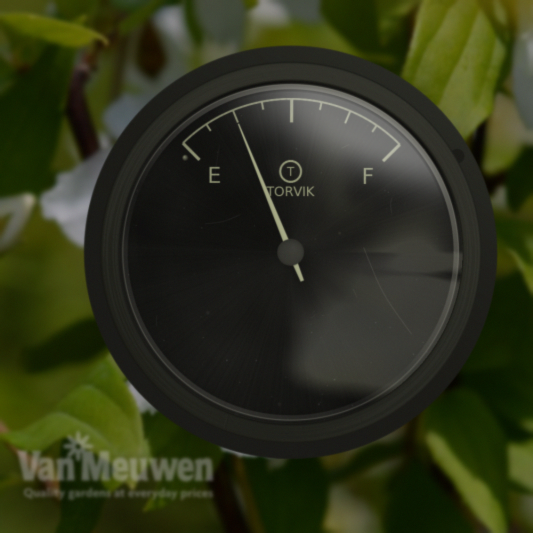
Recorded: 0.25
